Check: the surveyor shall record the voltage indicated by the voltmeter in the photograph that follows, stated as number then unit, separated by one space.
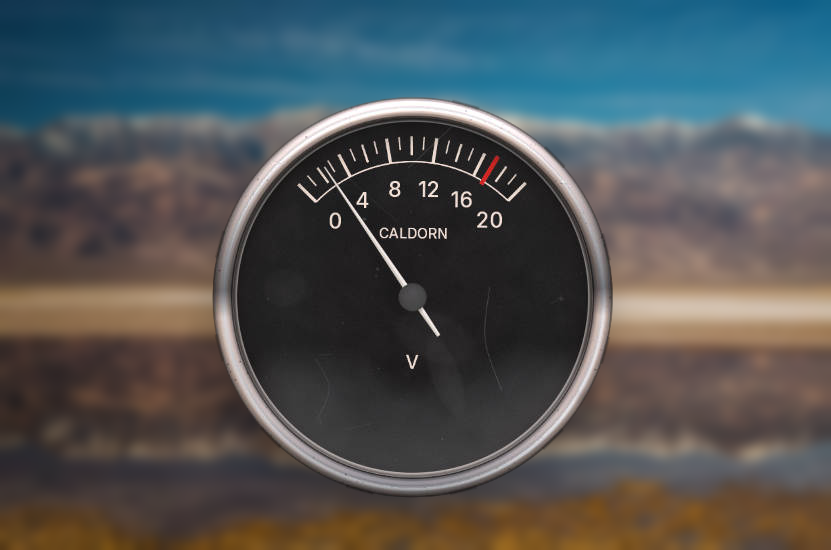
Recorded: 2.5 V
